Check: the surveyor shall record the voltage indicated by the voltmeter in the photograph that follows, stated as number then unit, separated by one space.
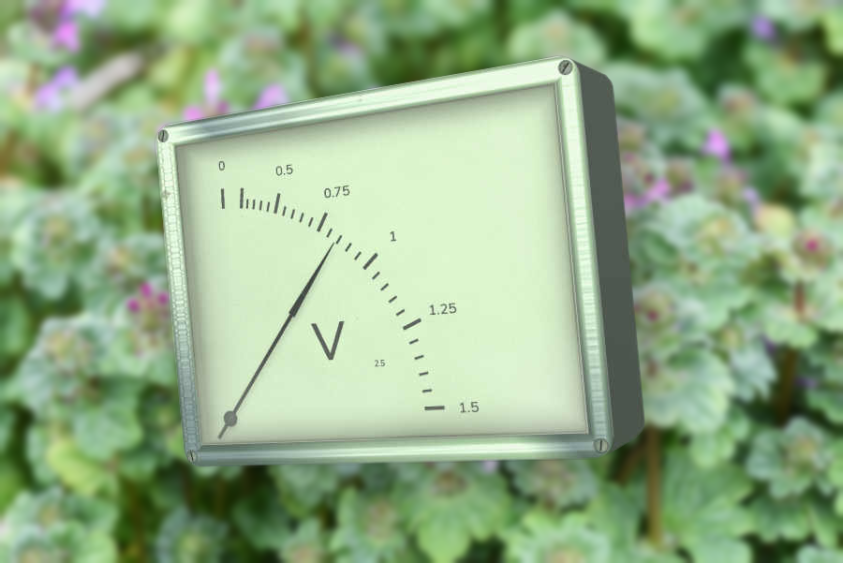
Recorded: 0.85 V
